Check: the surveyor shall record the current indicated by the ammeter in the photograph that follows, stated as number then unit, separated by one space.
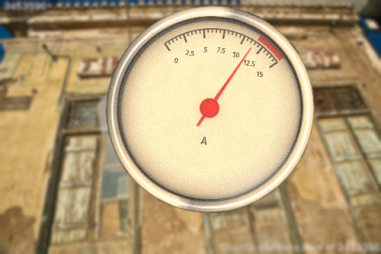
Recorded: 11.5 A
